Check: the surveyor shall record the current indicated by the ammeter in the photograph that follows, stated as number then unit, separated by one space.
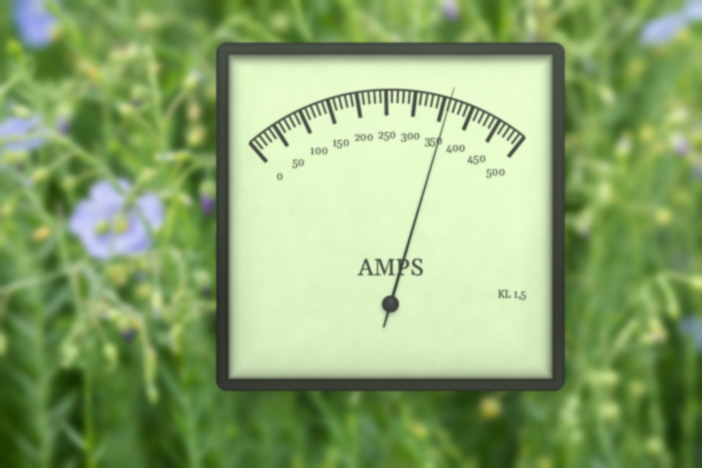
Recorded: 360 A
